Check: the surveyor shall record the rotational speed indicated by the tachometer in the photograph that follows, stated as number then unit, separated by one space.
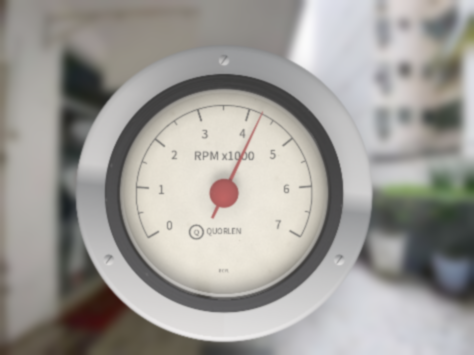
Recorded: 4250 rpm
